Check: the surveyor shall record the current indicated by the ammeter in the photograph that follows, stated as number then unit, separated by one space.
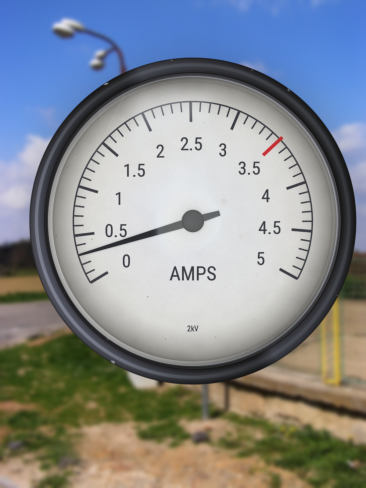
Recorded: 0.3 A
